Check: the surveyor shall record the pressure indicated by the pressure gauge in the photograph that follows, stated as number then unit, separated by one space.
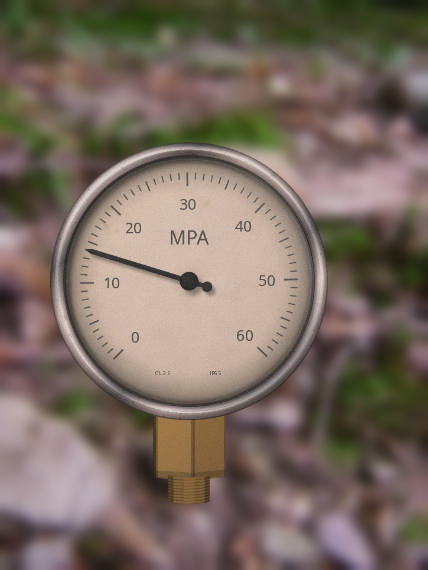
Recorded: 14 MPa
